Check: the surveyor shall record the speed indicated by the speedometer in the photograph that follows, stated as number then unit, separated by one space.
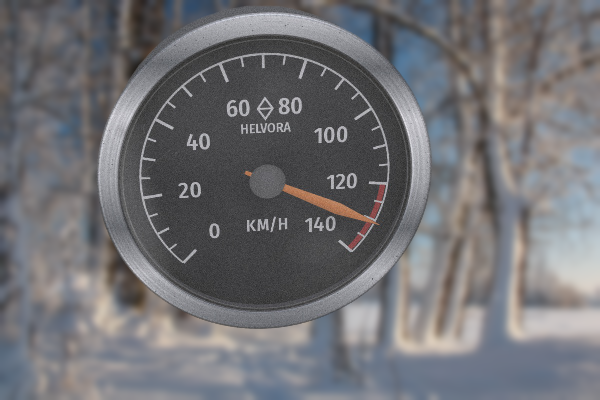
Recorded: 130 km/h
